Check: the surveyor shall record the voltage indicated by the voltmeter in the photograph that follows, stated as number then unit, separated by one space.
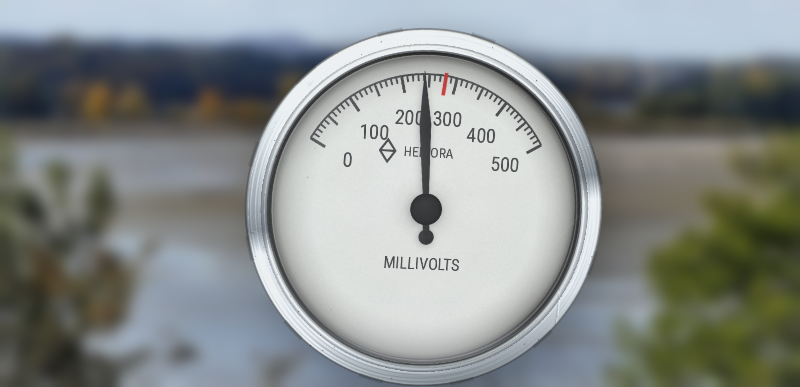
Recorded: 240 mV
